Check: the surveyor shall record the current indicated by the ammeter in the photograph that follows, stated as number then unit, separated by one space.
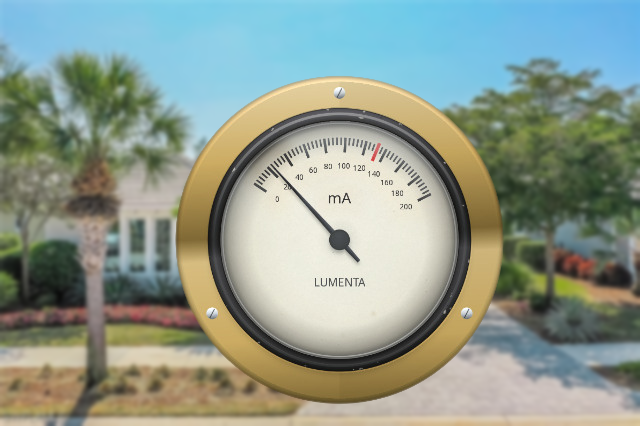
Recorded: 24 mA
